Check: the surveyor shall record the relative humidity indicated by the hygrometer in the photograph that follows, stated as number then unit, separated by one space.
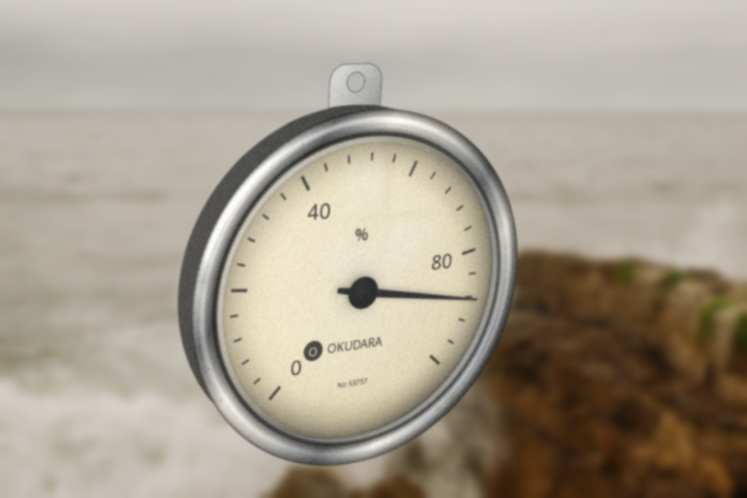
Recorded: 88 %
